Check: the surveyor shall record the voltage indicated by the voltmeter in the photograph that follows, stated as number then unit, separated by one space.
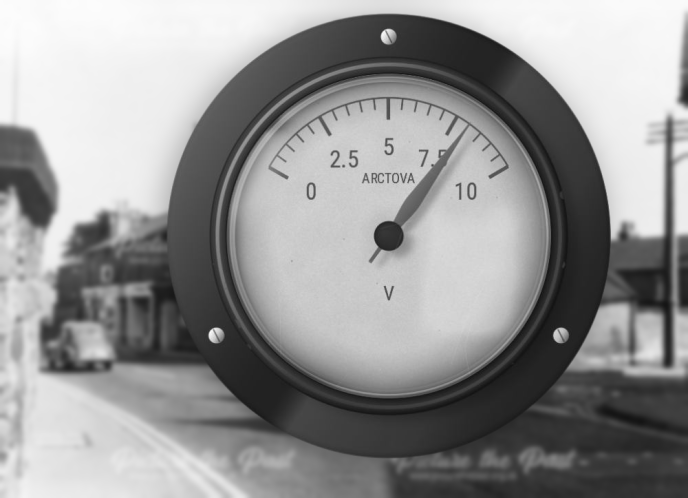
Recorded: 8 V
